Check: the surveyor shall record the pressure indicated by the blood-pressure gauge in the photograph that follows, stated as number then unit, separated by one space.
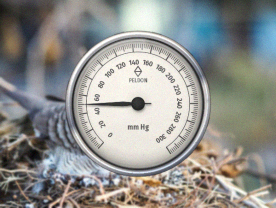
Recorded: 50 mmHg
